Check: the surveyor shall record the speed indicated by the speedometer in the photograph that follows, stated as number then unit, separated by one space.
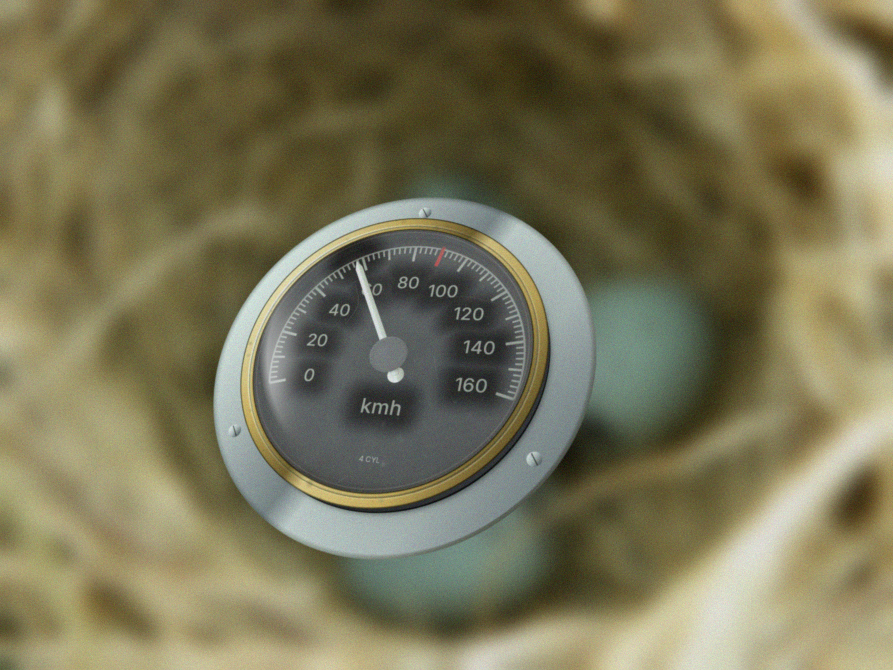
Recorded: 58 km/h
